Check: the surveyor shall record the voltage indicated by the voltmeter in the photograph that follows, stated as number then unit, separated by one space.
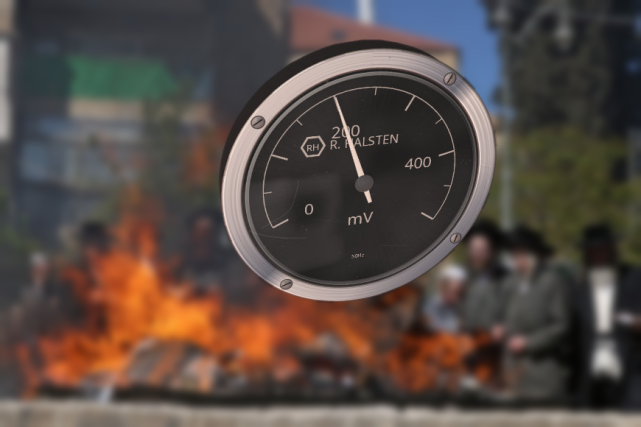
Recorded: 200 mV
